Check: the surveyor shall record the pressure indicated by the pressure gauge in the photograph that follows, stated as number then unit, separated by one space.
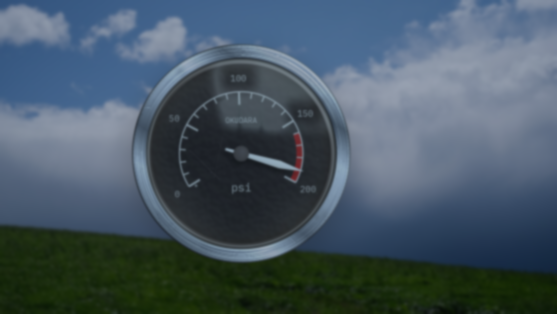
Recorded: 190 psi
